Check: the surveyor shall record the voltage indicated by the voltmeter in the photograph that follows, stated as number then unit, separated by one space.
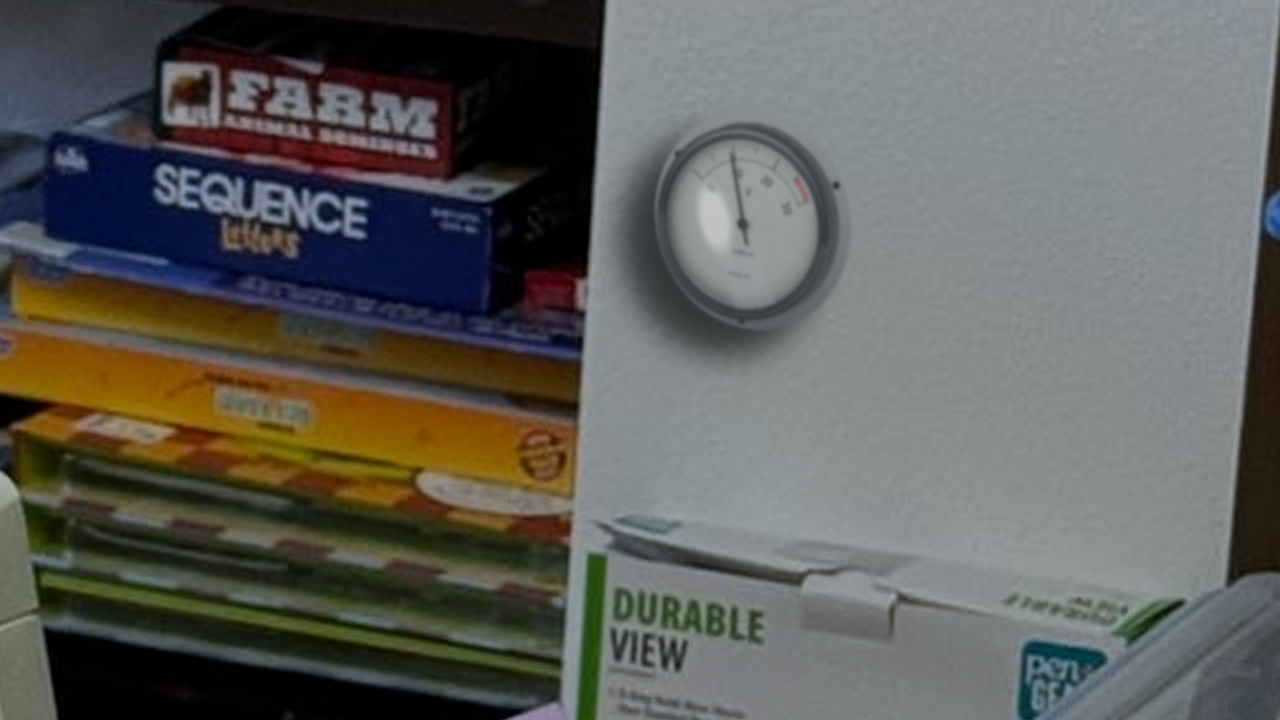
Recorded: 10 V
